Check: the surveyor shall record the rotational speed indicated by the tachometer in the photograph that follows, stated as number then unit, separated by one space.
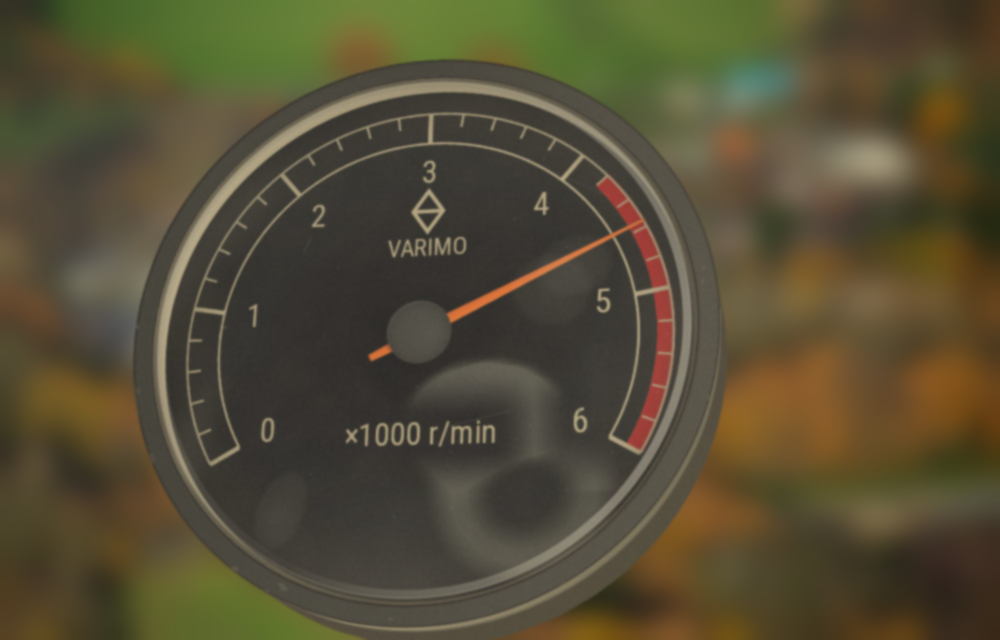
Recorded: 4600 rpm
